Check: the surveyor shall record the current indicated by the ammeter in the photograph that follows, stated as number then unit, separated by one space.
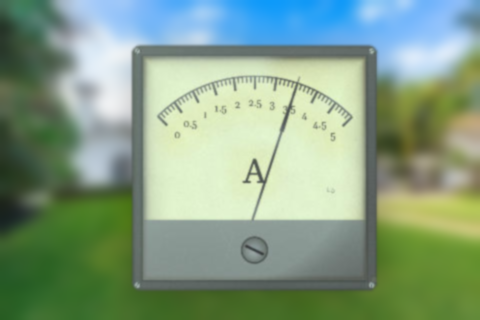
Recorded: 3.5 A
